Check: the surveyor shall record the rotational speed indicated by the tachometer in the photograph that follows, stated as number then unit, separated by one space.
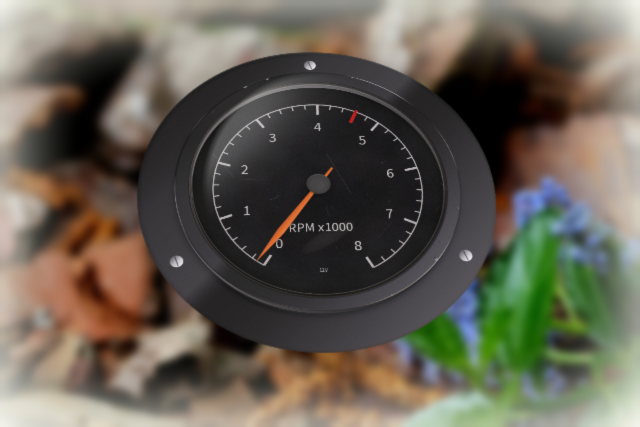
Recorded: 100 rpm
